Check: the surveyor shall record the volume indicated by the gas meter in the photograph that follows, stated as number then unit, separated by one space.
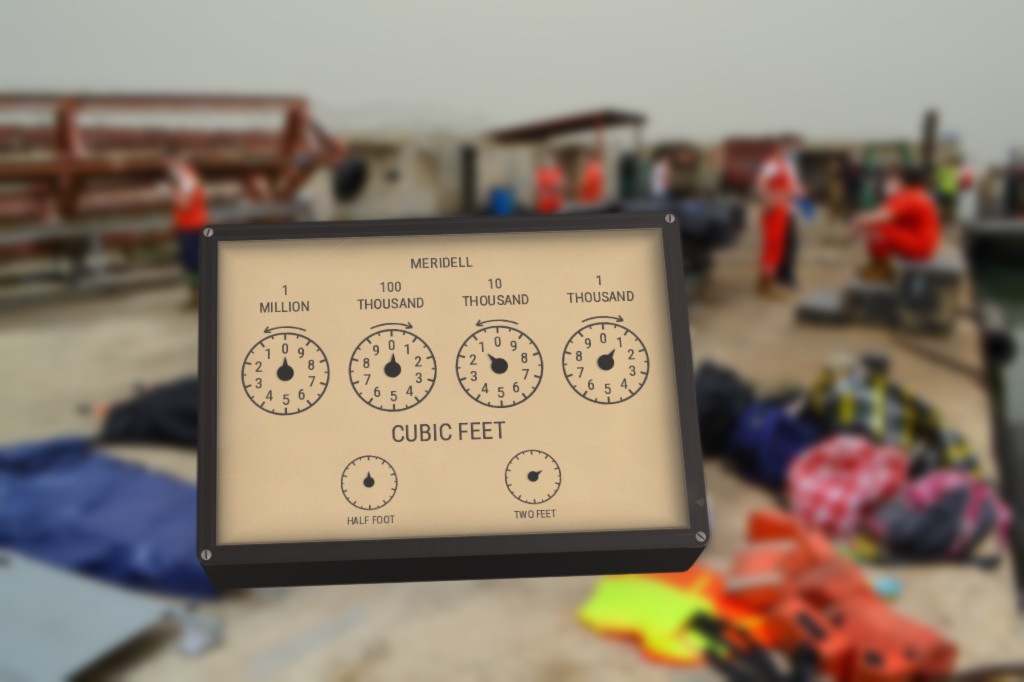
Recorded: 1100 ft³
